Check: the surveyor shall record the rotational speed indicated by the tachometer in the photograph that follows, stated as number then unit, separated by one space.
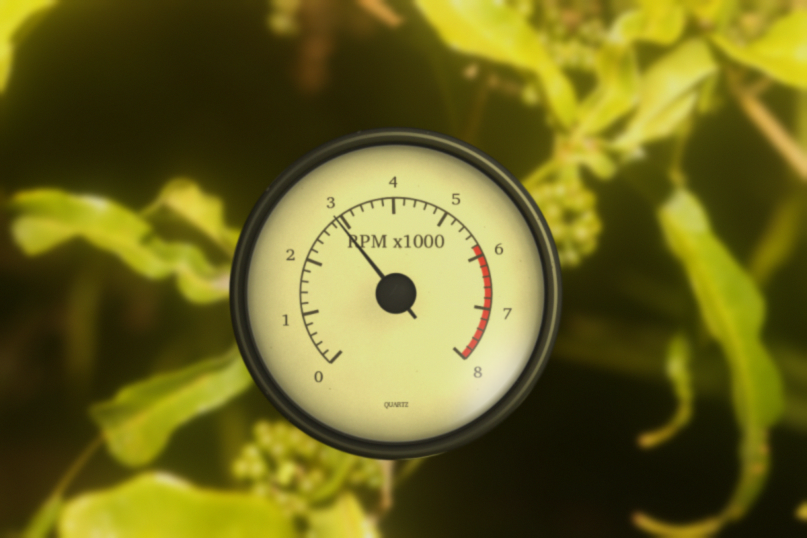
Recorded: 2900 rpm
